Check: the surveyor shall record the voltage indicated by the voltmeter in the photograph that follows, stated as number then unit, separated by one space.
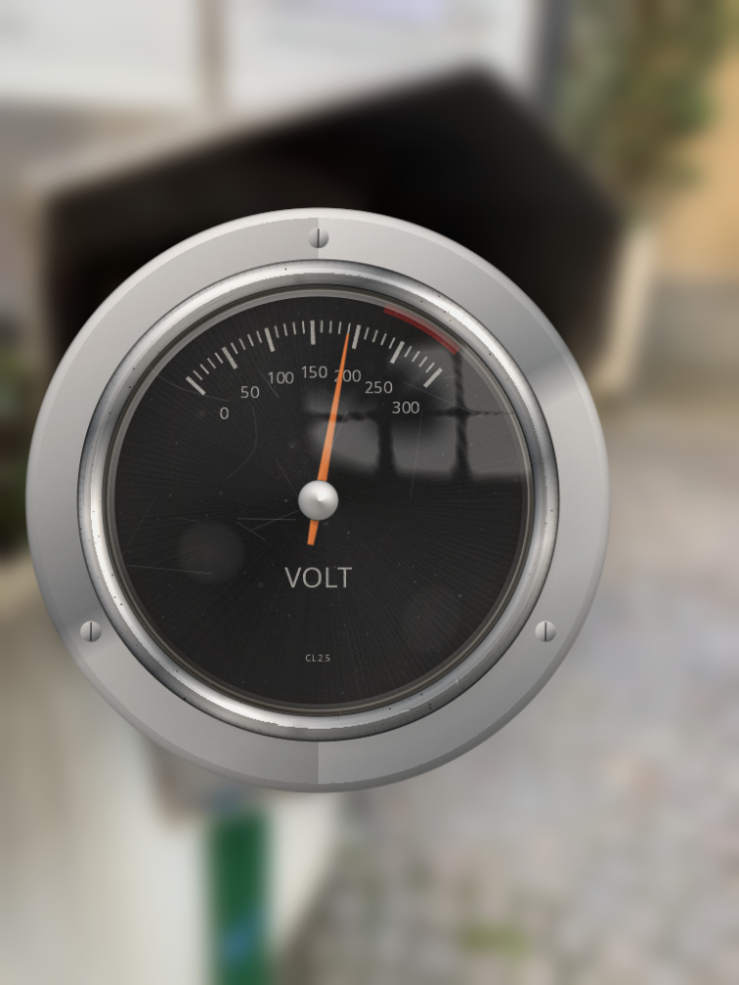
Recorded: 190 V
